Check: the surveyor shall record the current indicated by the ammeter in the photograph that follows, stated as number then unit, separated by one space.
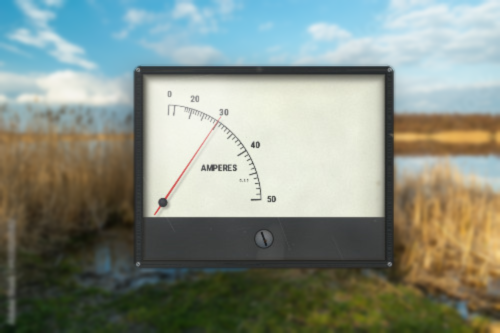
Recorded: 30 A
